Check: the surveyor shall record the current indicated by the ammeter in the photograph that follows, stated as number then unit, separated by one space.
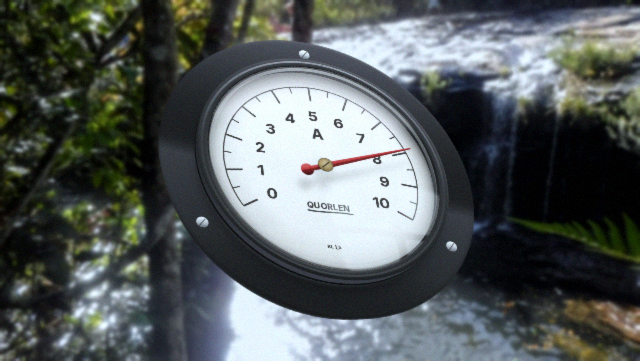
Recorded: 8 A
